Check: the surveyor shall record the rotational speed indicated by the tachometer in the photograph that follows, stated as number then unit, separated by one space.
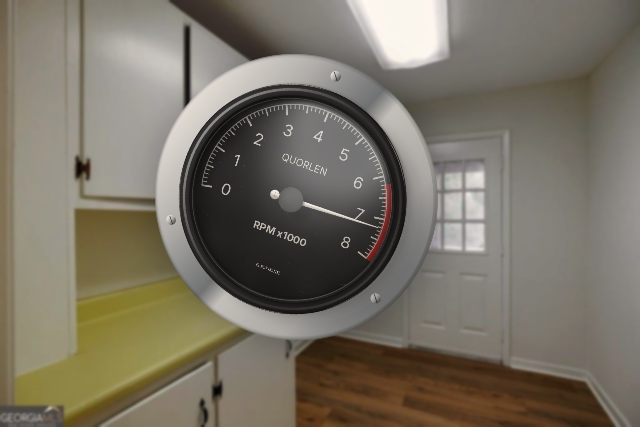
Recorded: 7200 rpm
